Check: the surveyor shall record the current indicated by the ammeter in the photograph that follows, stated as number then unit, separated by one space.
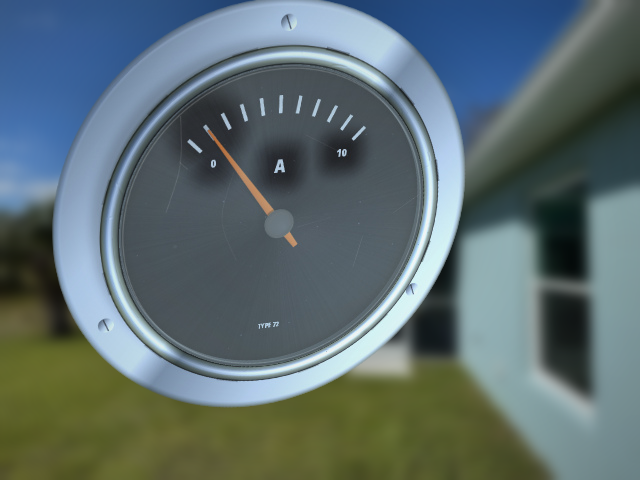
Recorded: 1 A
